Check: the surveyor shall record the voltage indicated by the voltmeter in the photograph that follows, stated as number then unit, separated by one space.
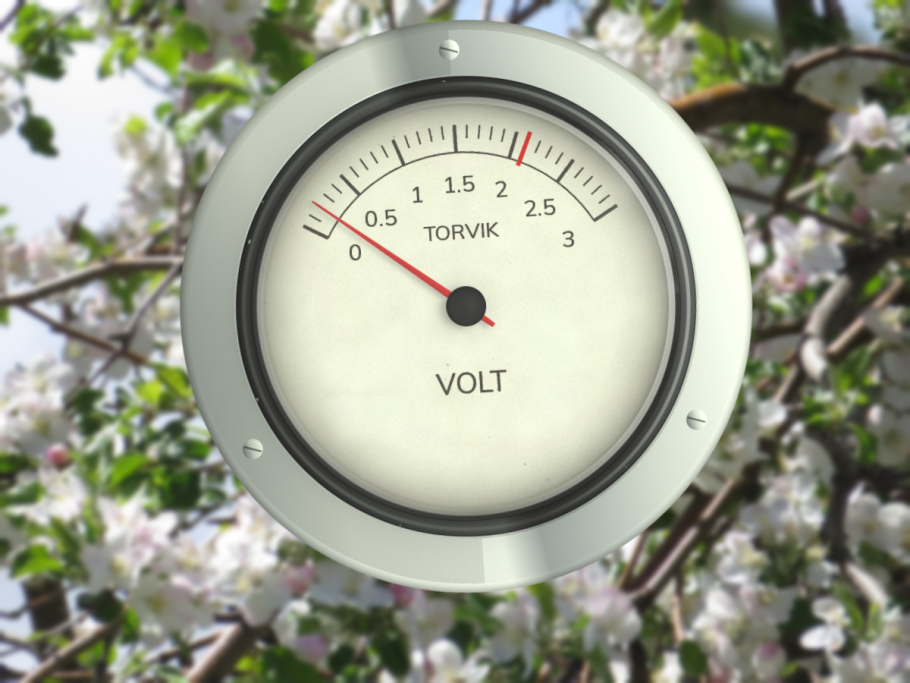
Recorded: 0.2 V
